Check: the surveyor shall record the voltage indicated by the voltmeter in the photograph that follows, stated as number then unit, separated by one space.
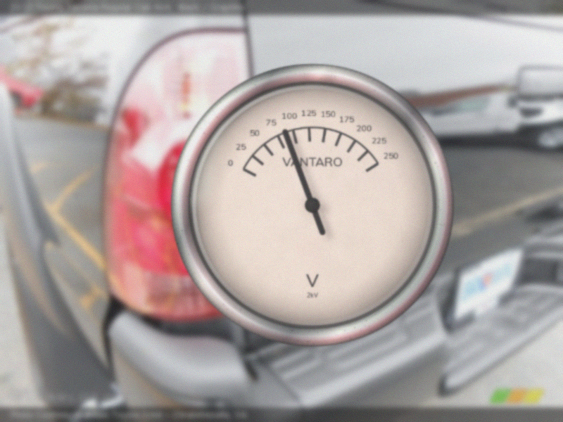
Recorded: 87.5 V
